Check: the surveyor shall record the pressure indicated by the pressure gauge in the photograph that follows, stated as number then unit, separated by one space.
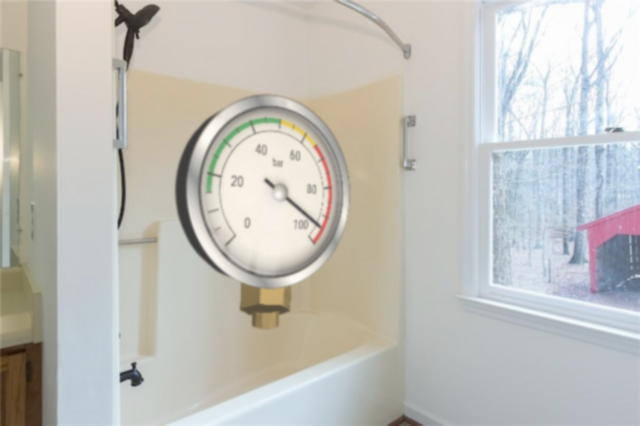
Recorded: 95 bar
